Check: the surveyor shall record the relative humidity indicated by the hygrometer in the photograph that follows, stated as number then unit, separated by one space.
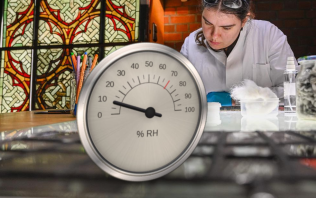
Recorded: 10 %
